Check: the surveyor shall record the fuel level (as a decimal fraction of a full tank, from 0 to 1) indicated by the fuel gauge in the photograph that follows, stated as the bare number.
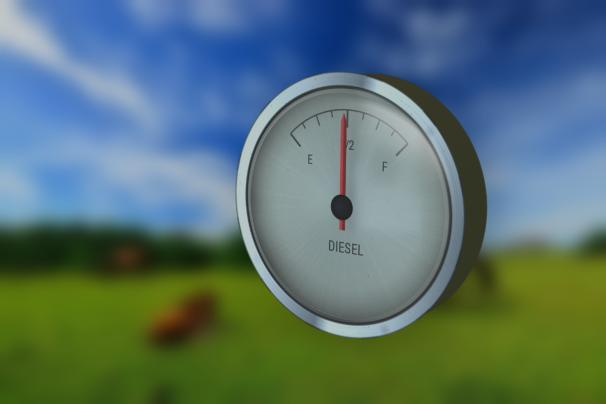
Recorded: 0.5
